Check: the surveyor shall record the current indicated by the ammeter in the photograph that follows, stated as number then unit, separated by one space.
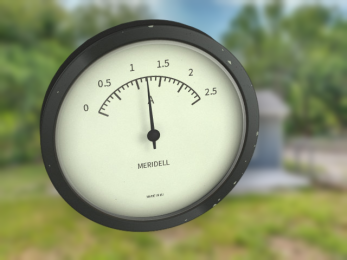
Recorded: 1.2 A
